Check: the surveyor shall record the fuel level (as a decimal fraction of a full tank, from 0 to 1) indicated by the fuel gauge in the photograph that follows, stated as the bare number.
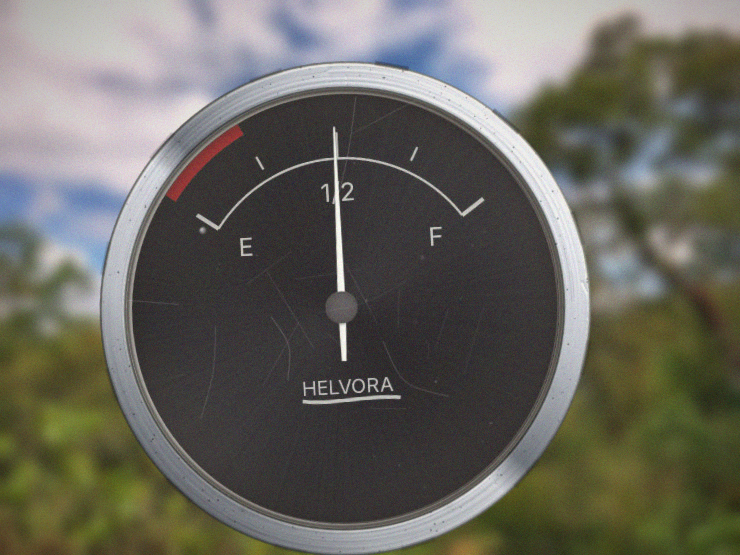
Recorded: 0.5
